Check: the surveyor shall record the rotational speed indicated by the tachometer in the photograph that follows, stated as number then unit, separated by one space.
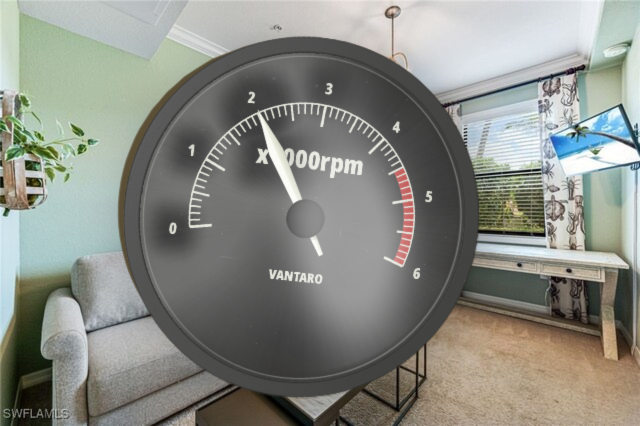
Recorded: 2000 rpm
